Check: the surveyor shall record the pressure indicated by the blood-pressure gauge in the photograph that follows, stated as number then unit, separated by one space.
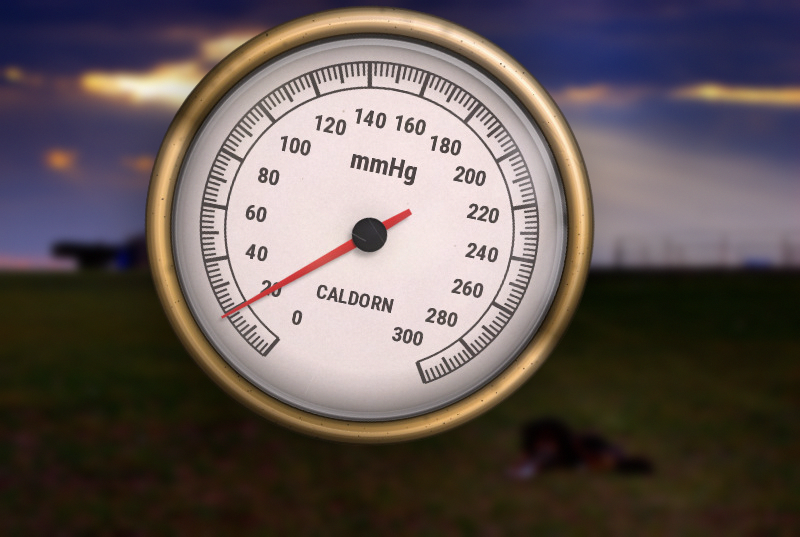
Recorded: 20 mmHg
